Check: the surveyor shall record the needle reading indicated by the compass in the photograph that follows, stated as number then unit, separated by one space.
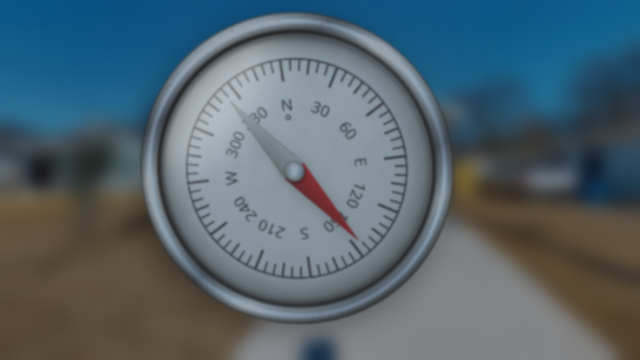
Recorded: 145 °
